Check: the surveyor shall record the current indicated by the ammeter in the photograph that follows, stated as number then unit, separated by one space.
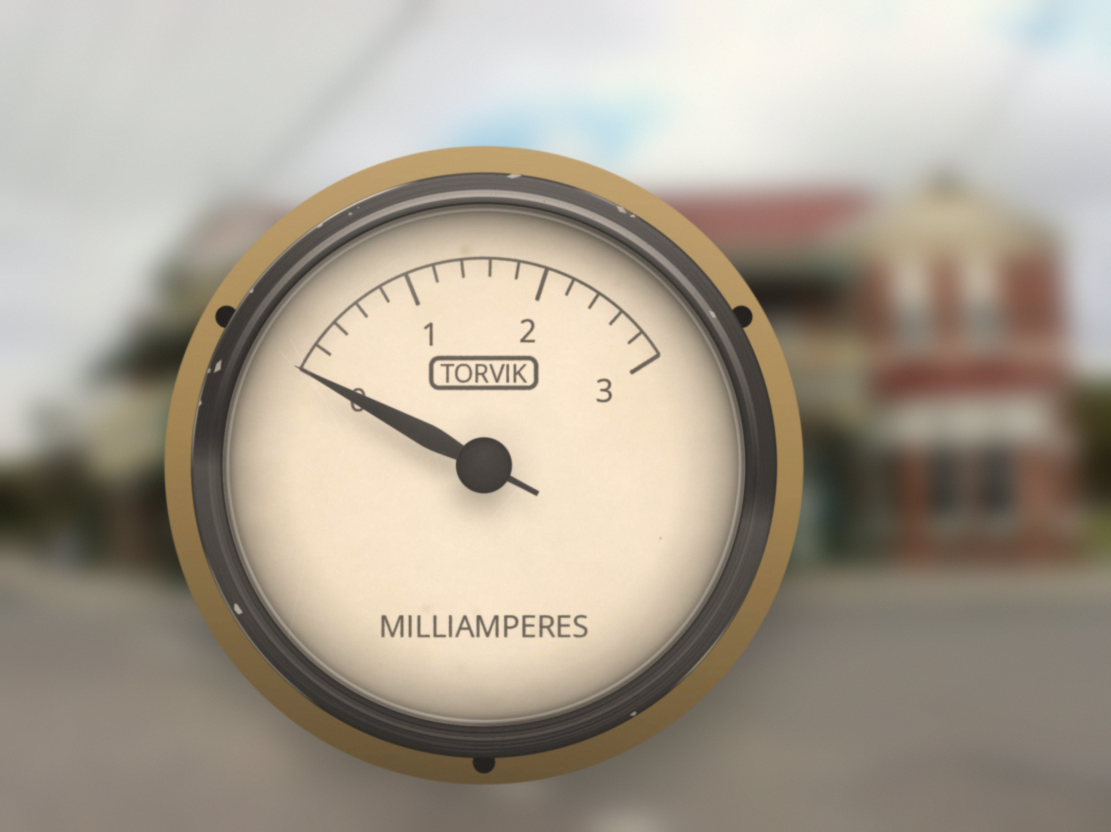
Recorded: 0 mA
